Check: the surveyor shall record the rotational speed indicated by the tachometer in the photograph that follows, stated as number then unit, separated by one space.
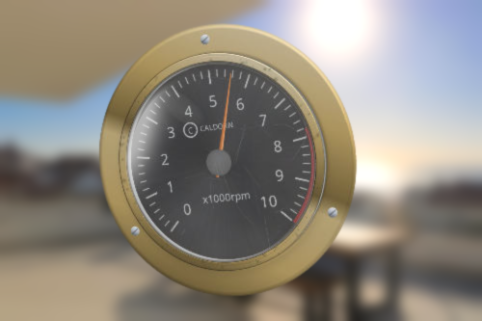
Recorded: 5600 rpm
